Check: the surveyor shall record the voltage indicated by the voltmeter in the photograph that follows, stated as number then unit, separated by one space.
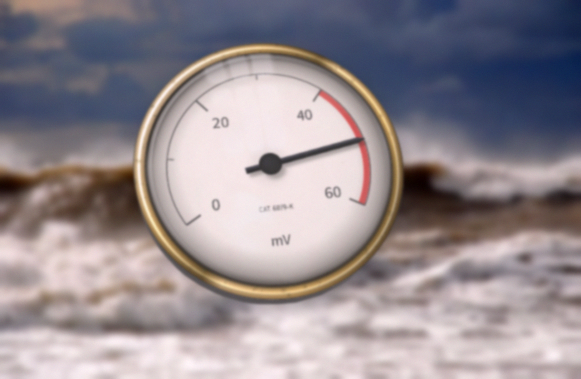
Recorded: 50 mV
